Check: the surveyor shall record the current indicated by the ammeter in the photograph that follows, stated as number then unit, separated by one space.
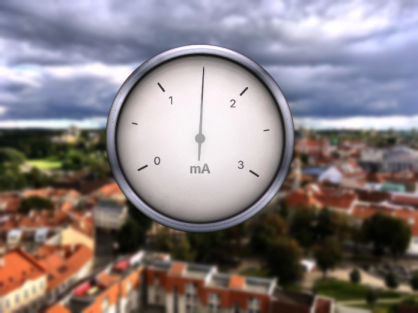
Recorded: 1.5 mA
